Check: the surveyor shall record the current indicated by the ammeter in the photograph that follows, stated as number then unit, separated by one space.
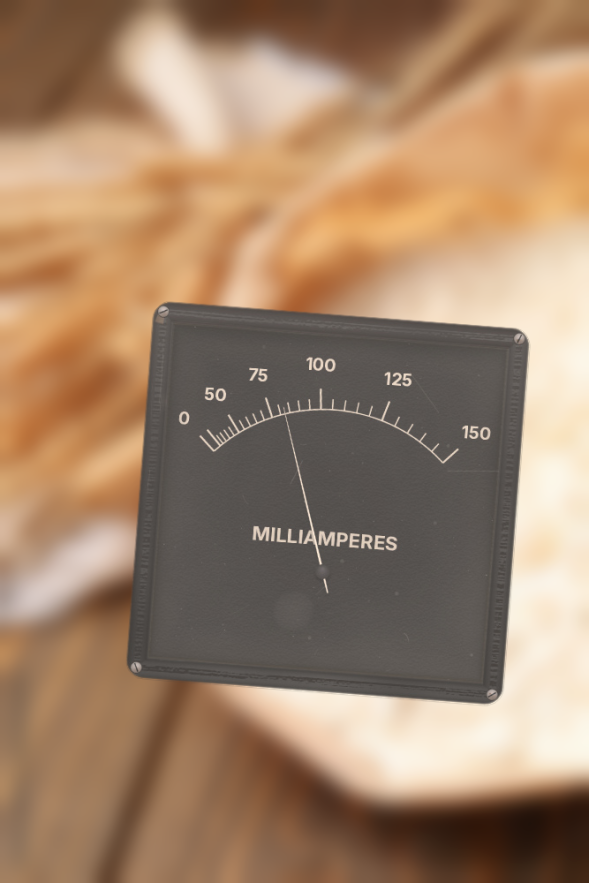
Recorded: 82.5 mA
